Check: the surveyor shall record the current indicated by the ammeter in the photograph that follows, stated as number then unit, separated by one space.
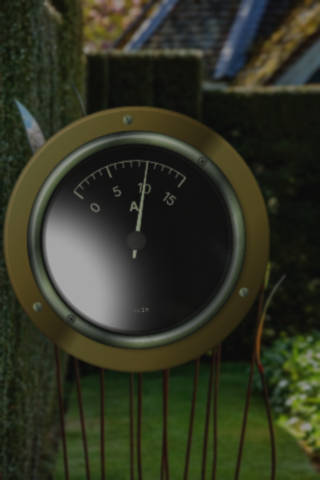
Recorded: 10 A
